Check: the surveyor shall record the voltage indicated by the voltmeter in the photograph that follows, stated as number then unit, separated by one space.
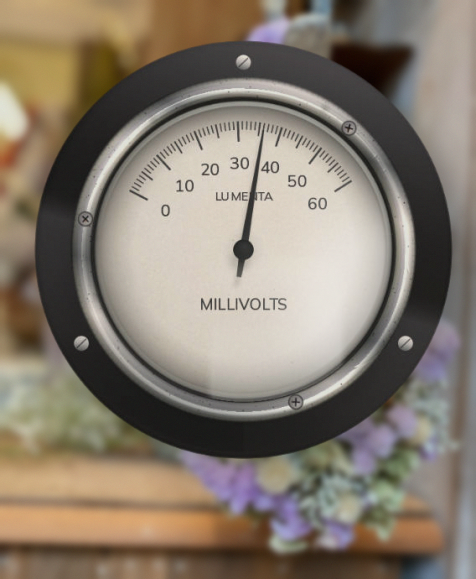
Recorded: 36 mV
